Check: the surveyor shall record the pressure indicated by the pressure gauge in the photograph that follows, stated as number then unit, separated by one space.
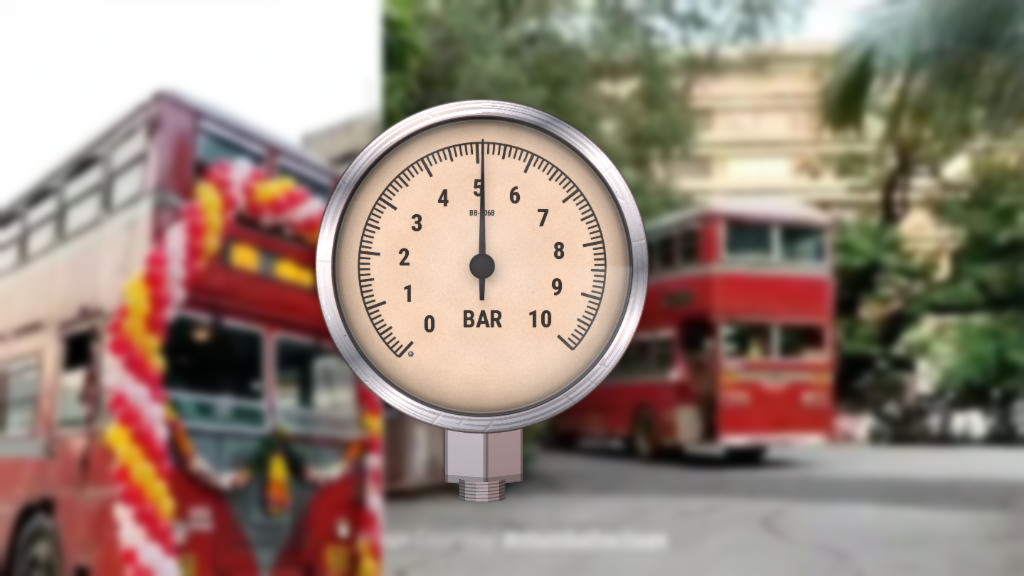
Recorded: 5.1 bar
